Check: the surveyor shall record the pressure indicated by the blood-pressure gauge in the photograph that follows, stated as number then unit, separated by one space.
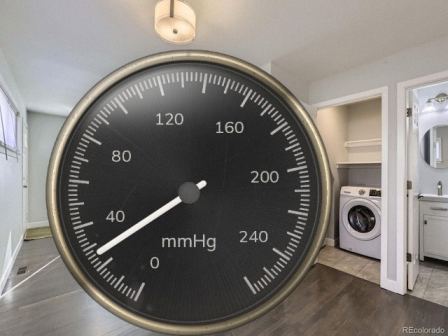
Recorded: 26 mmHg
